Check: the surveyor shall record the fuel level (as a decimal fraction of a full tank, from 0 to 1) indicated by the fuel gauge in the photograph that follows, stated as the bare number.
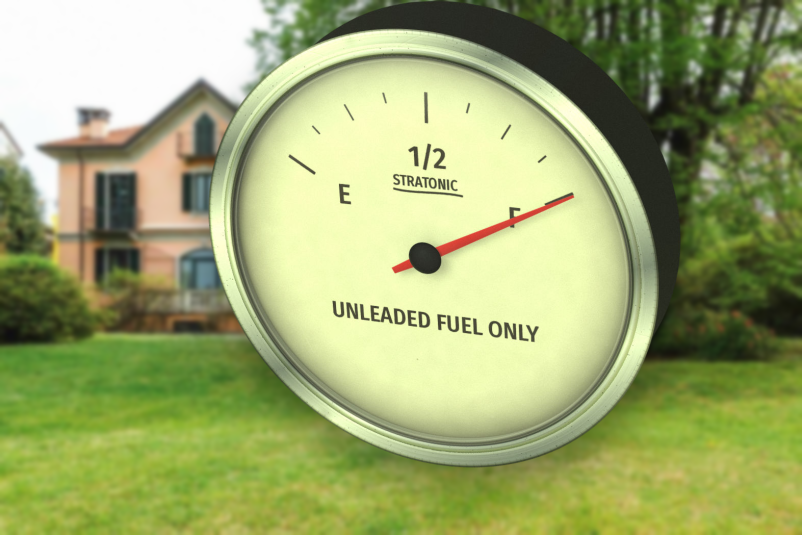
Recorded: 1
